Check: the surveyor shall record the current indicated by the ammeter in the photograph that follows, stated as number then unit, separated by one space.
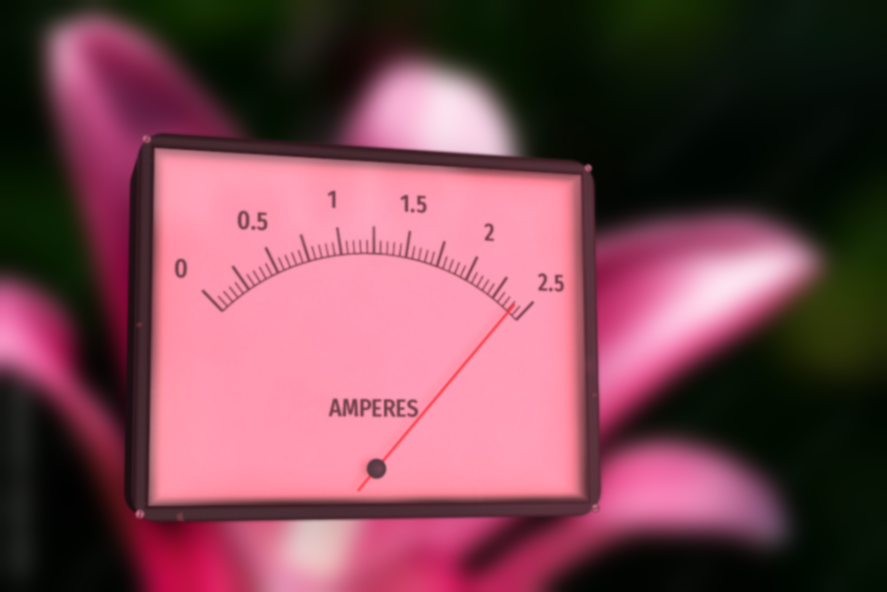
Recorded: 2.4 A
